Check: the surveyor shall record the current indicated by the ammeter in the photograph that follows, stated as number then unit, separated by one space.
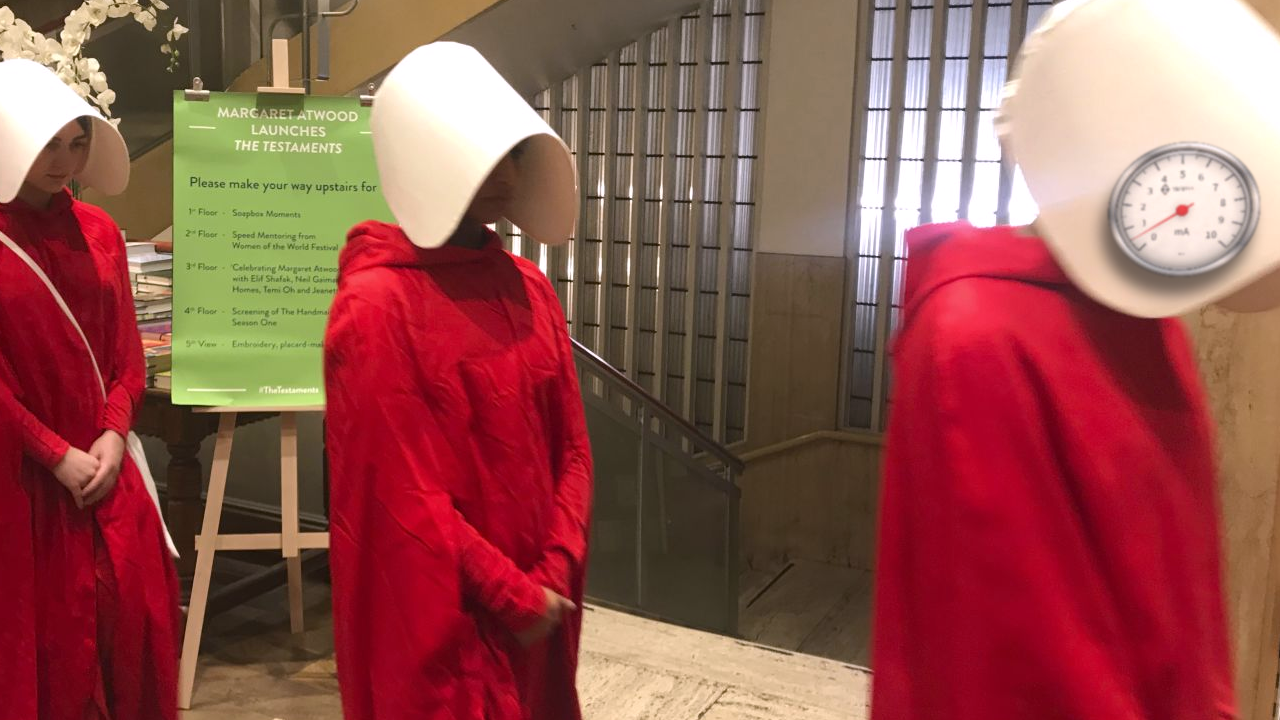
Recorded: 0.5 mA
